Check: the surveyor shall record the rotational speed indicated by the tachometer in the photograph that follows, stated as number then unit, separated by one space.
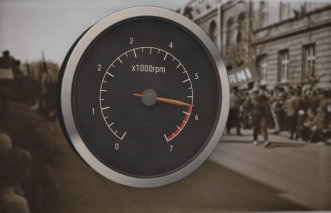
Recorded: 5750 rpm
